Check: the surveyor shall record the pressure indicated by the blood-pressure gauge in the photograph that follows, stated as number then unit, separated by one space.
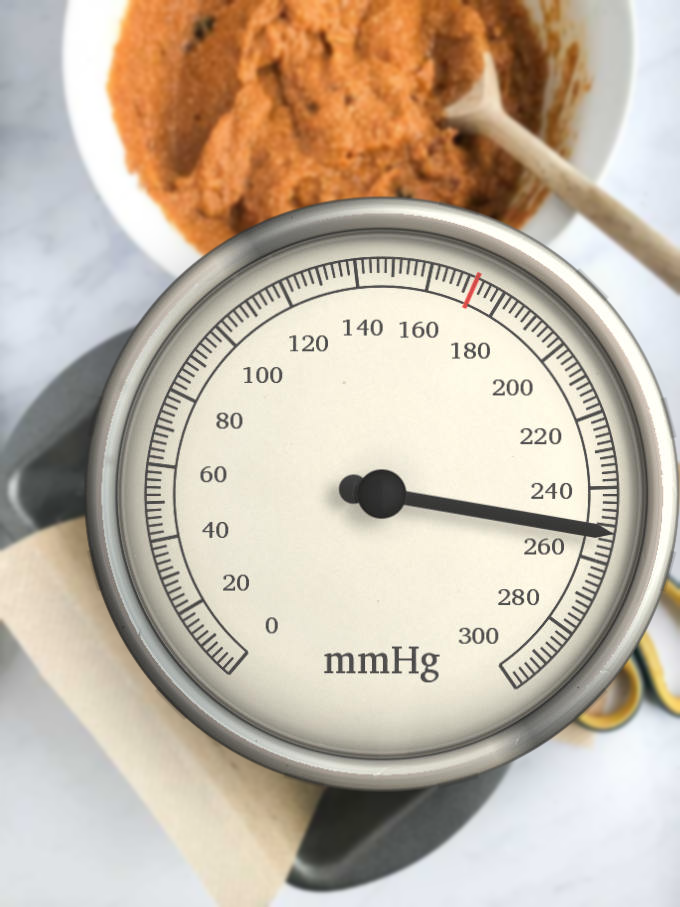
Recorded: 252 mmHg
